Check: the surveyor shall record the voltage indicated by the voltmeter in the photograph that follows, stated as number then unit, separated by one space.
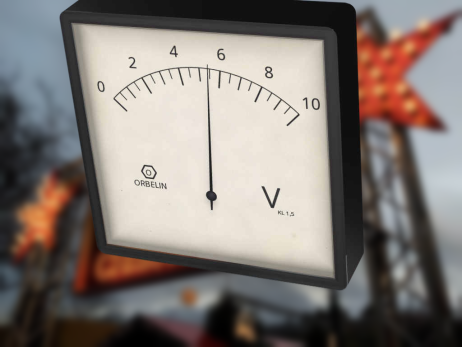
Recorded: 5.5 V
